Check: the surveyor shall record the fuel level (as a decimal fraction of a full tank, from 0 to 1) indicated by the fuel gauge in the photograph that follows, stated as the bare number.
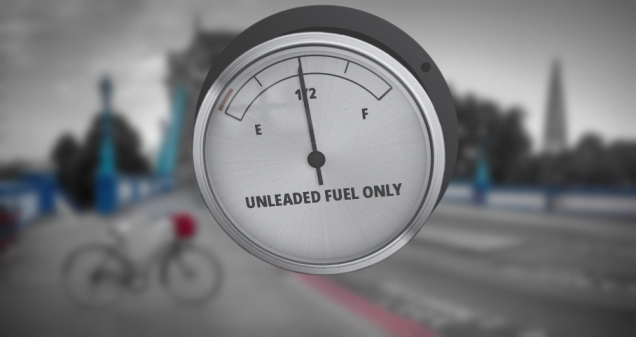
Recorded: 0.5
